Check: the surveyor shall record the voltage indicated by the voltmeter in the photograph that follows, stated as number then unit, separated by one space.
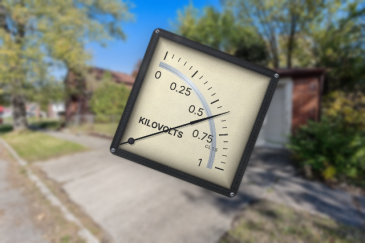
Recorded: 0.6 kV
